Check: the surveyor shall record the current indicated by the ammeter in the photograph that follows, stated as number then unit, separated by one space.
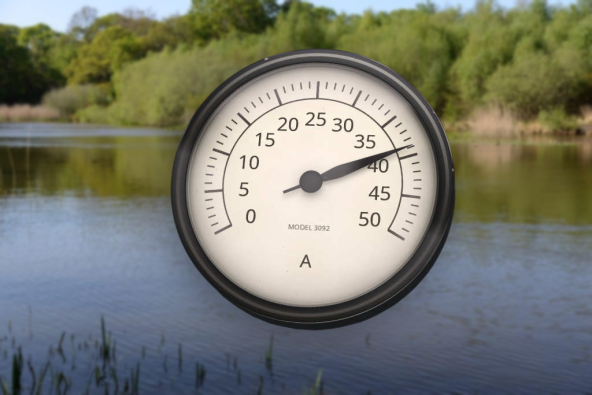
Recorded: 39 A
